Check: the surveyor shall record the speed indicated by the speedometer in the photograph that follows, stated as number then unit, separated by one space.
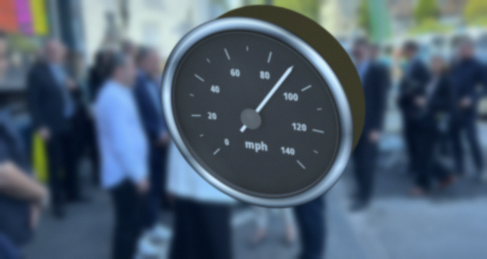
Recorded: 90 mph
